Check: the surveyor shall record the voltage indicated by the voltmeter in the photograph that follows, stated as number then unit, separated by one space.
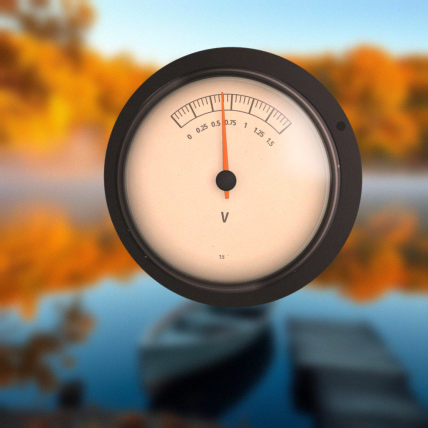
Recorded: 0.65 V
